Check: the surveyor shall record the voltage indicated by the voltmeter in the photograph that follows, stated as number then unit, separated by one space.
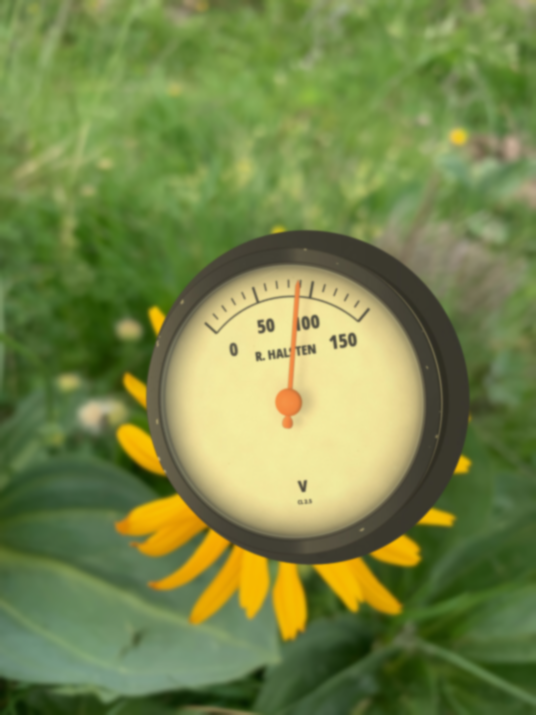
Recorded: 90 V
